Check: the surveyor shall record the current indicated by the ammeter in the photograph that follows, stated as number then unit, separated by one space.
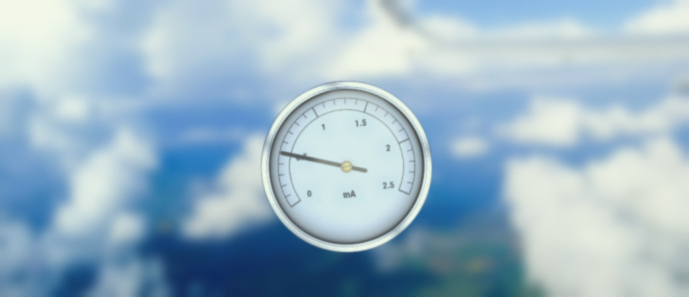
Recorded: 0.5 mA
